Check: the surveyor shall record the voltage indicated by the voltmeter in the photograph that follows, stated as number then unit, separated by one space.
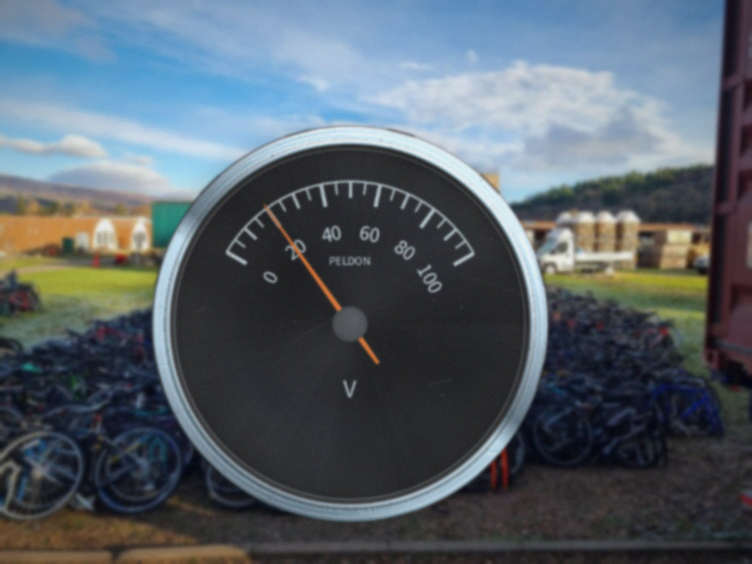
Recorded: 20 V
